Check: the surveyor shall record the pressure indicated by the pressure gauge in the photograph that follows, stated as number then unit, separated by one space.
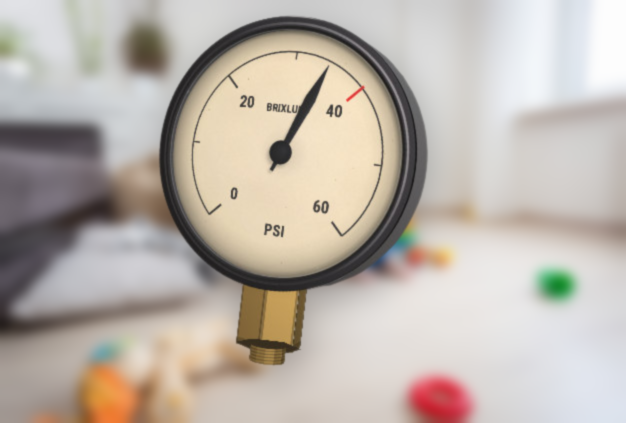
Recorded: 35 psi
